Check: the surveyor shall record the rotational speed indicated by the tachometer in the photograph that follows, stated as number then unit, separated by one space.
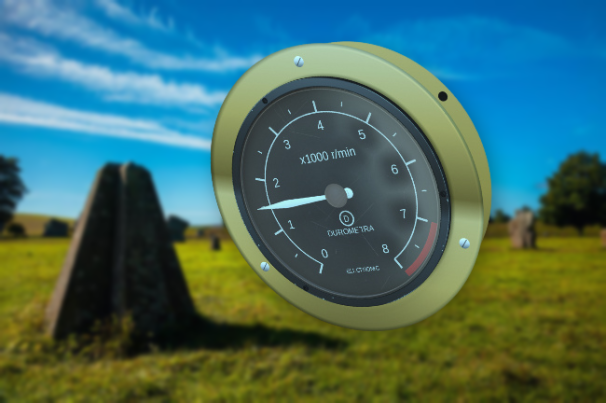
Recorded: 1500 rpm
